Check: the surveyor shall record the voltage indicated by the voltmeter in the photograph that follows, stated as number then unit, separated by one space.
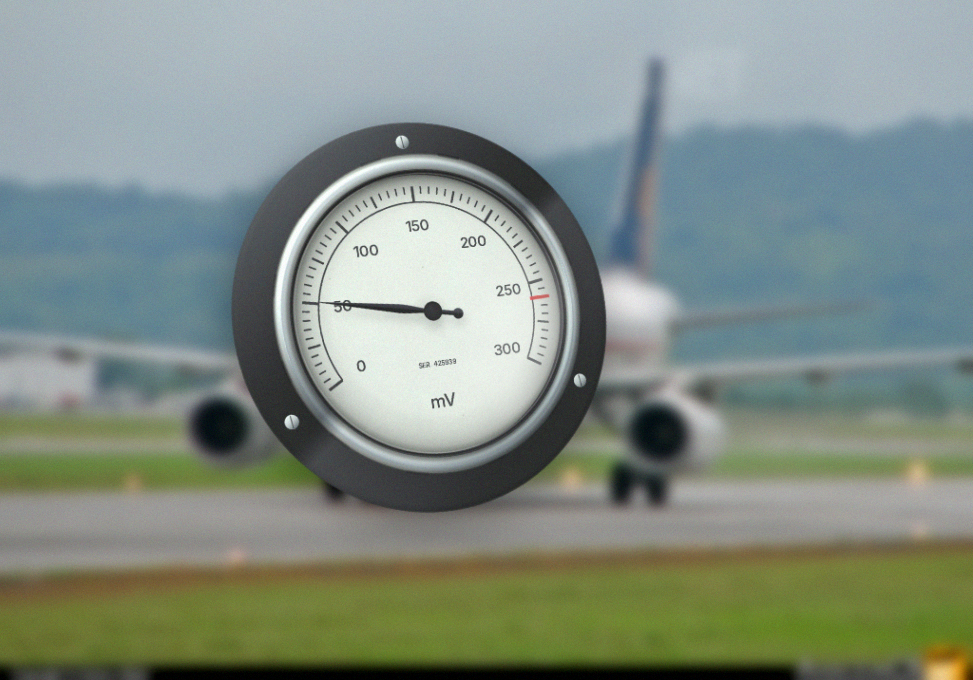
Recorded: 50 mV
